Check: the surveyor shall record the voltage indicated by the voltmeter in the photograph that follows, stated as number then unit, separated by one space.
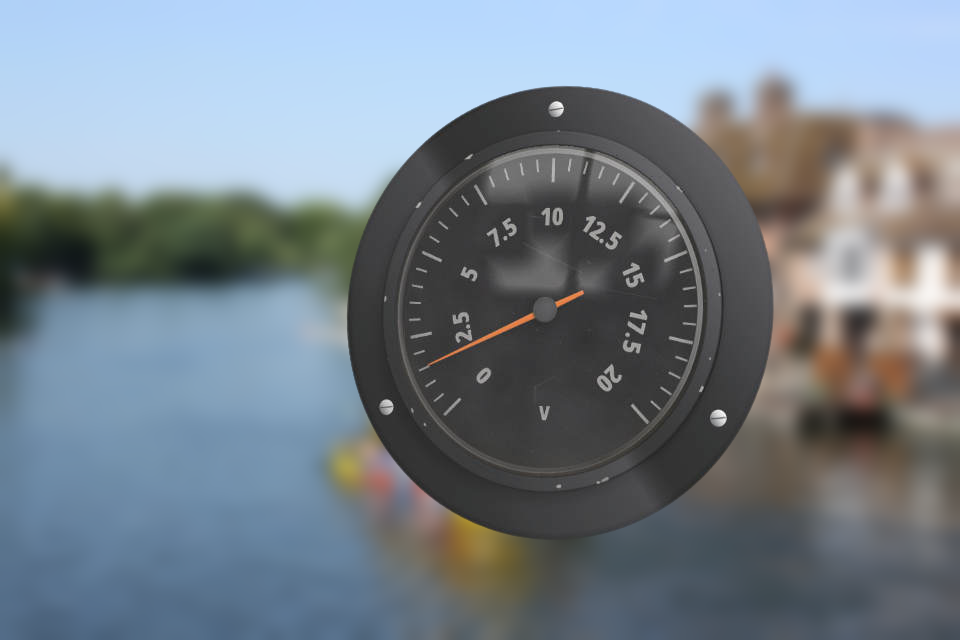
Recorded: 1.5 V
